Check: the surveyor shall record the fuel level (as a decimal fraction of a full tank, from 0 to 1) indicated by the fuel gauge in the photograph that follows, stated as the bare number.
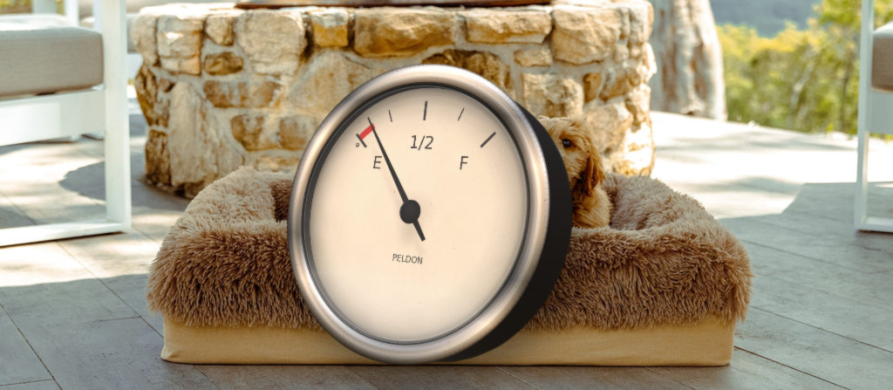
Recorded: 0.125
